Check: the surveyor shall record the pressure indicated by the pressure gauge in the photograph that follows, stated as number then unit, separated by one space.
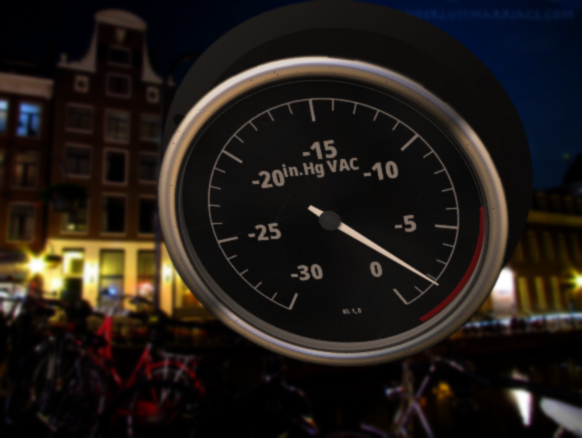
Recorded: -2 inHg
